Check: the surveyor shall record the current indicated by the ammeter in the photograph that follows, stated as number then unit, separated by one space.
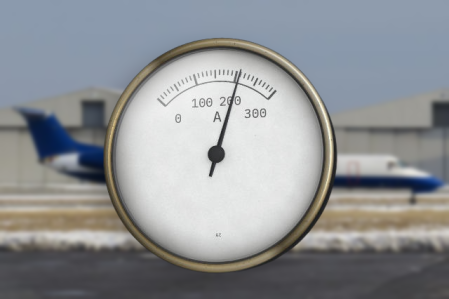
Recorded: 210 A
